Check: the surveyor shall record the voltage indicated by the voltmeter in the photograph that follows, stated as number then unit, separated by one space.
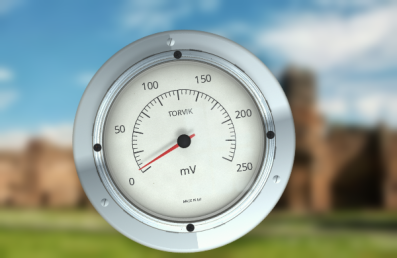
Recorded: 5 mV
